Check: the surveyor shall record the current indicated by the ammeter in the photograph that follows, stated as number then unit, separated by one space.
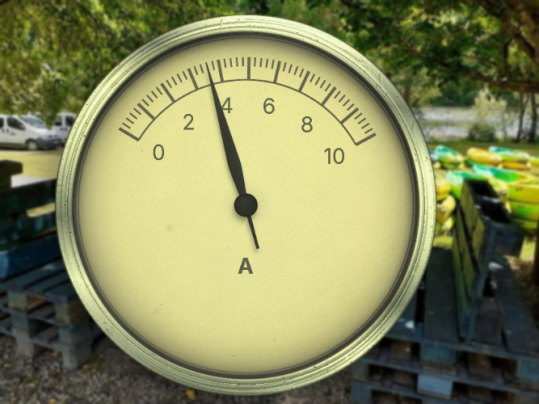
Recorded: 3.6 A
